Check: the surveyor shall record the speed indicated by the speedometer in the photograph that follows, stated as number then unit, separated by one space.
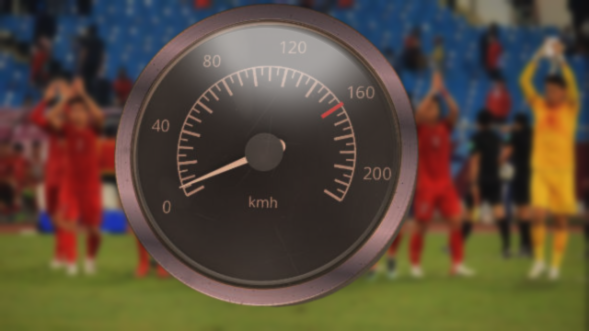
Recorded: 5 km/h
